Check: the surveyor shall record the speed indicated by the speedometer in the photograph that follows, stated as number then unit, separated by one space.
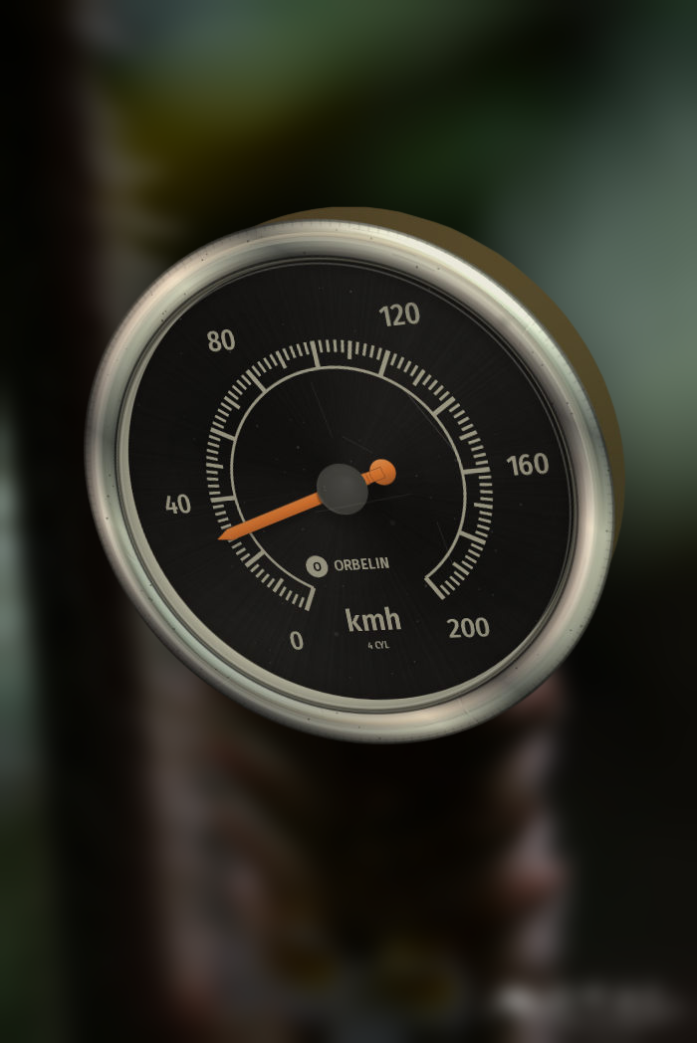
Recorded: 30 km/h
